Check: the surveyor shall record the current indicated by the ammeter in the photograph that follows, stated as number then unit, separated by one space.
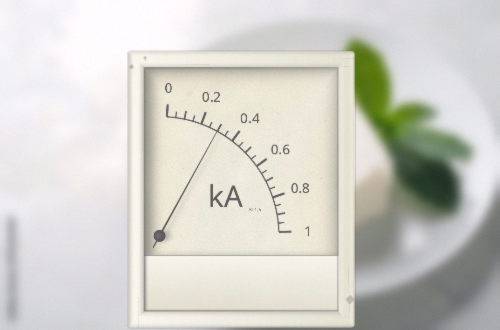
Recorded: 0.3 kA
